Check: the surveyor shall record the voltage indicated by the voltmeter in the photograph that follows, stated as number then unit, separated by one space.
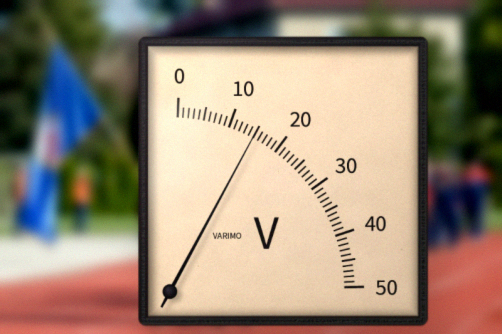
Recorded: 15 V
